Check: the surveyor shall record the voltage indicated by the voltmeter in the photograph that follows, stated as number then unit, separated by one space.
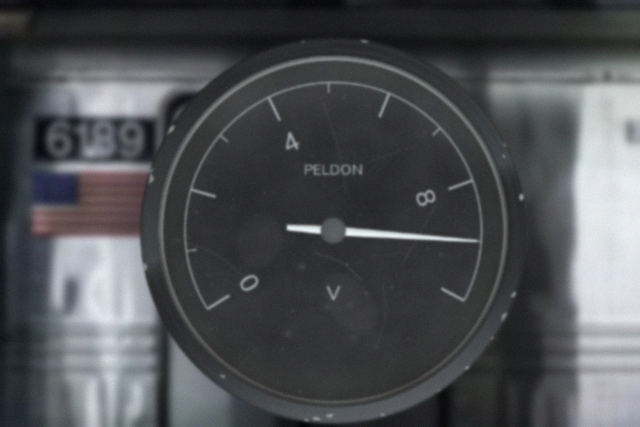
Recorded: 9 V
